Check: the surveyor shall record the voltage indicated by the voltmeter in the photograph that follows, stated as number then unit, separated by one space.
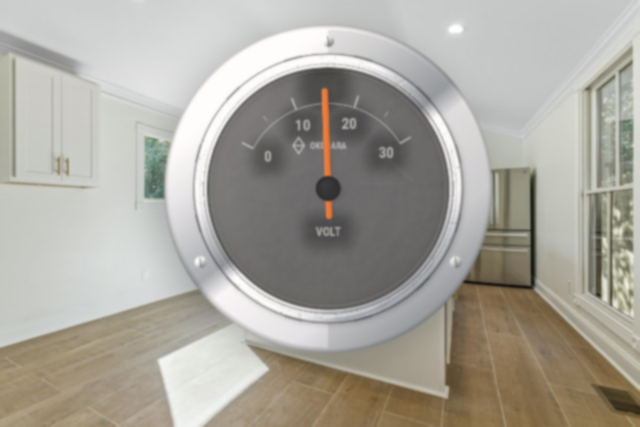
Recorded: 15 V
